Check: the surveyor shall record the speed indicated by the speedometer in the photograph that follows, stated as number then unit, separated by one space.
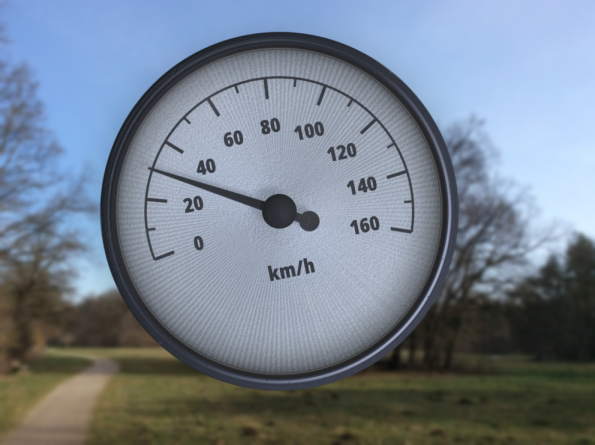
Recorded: 30 km/h
